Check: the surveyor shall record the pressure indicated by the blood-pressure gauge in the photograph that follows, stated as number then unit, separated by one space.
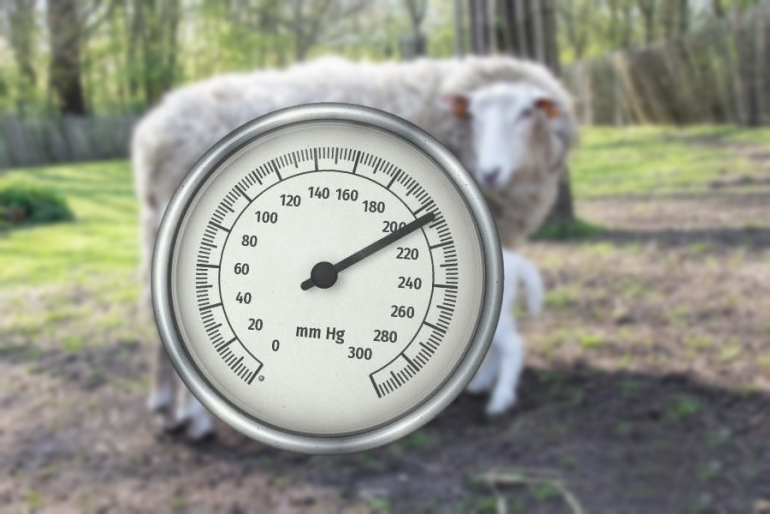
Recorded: 206 mmHg
